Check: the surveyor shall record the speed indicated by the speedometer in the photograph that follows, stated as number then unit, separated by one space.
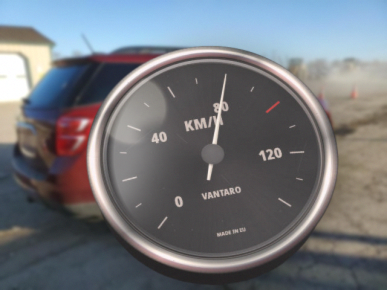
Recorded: 80 km/h
